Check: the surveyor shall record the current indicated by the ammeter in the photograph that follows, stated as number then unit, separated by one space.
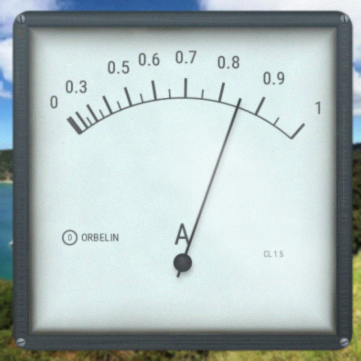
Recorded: 0.85 A
